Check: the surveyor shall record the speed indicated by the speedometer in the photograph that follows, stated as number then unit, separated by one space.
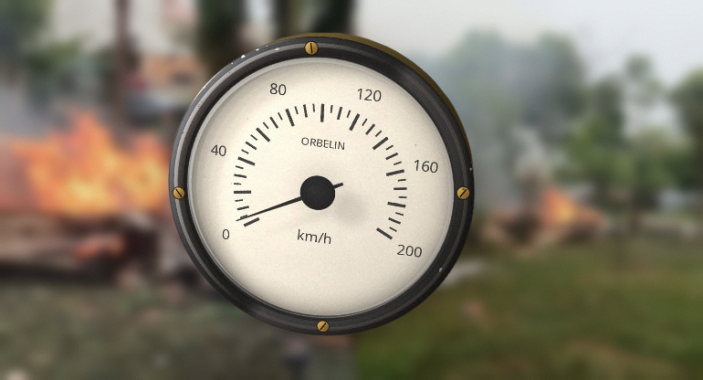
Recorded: 5 km/h
